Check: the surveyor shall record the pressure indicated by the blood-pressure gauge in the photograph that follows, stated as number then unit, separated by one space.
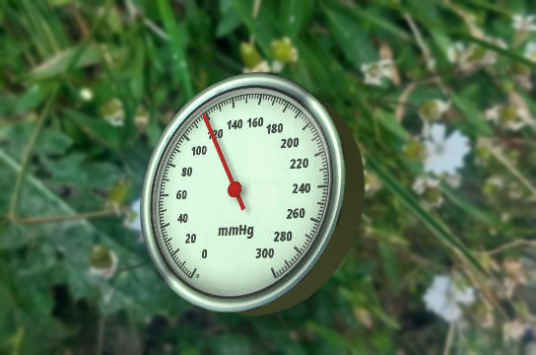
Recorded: 120 mmHg
